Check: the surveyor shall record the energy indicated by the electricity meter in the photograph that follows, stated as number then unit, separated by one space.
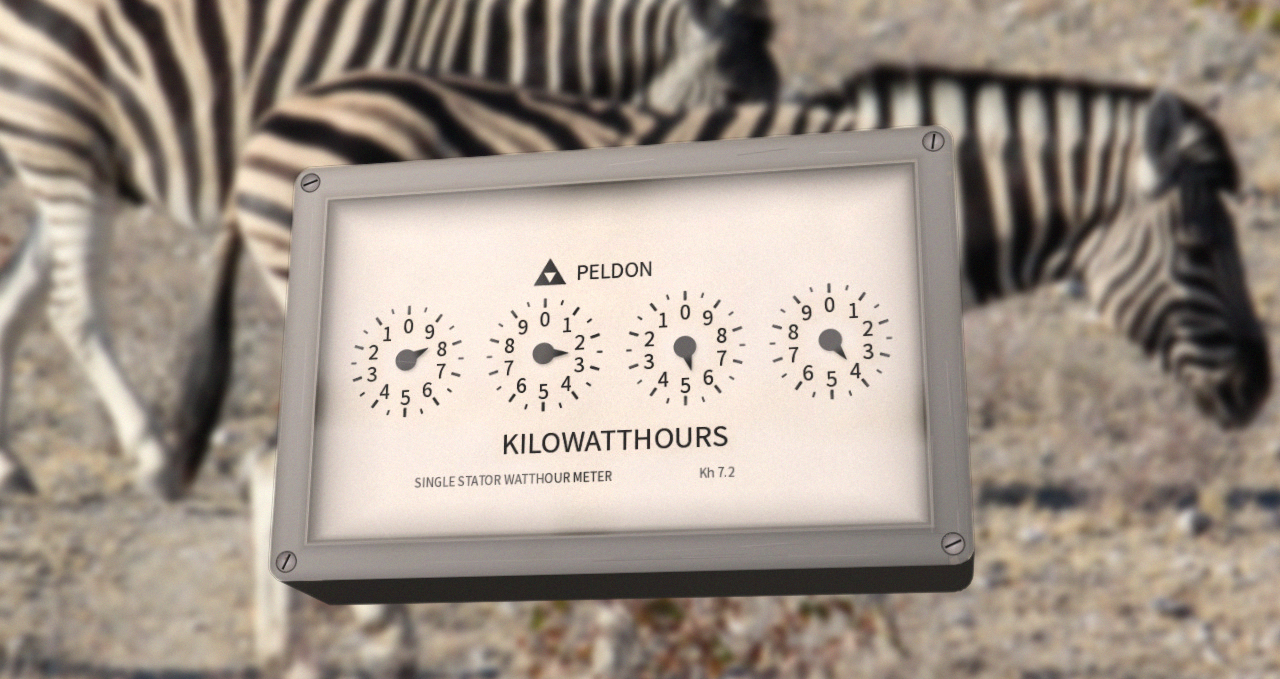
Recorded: 8254 kWh
